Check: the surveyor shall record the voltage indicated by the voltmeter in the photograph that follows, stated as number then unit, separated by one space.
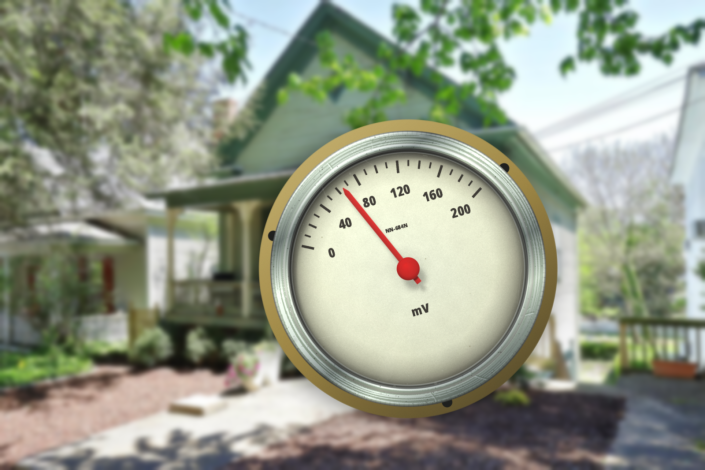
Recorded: 65 mV
